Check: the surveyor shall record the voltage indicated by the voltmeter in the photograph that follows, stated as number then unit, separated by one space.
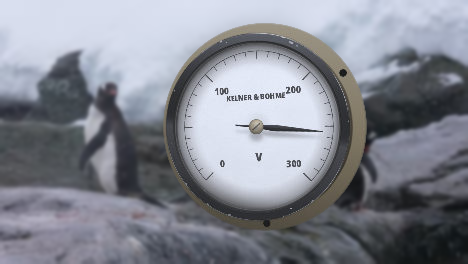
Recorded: 255 V
